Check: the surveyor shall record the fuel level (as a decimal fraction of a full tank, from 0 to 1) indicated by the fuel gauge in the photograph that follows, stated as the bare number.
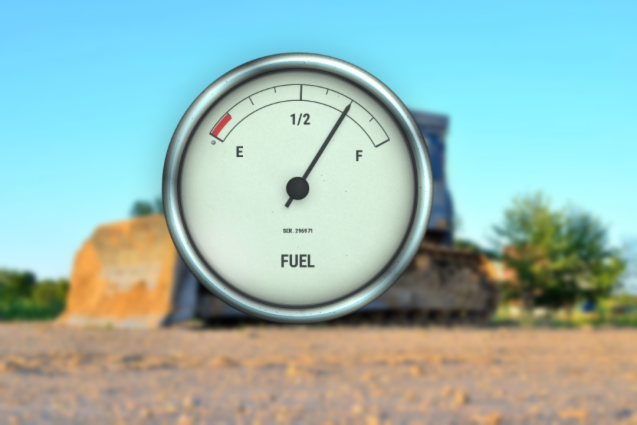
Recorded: 0.75
